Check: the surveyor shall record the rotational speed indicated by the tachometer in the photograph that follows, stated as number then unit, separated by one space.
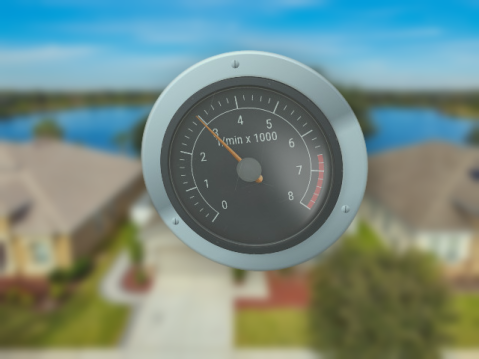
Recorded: 3000 rpm
